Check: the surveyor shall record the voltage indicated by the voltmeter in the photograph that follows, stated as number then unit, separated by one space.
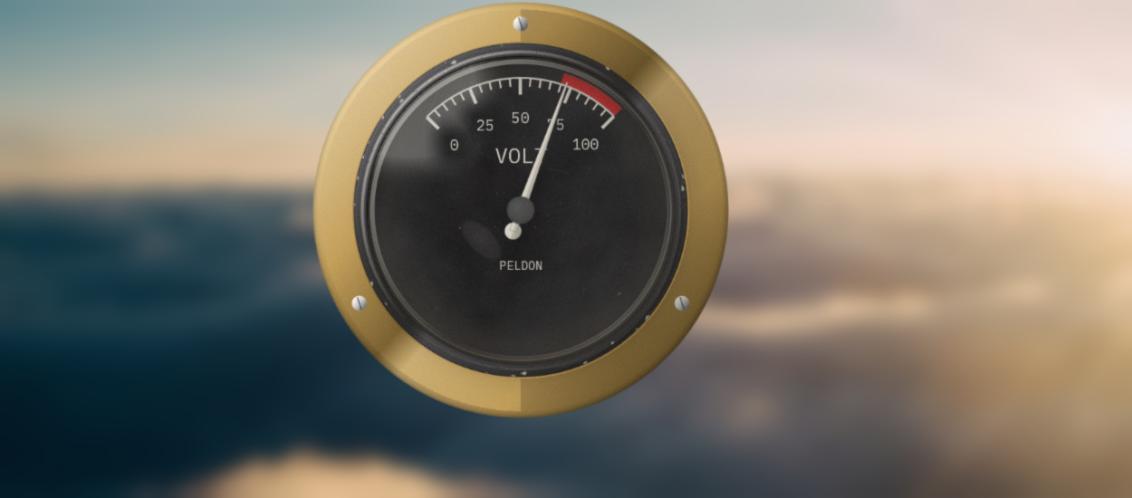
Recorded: 72.5 V
